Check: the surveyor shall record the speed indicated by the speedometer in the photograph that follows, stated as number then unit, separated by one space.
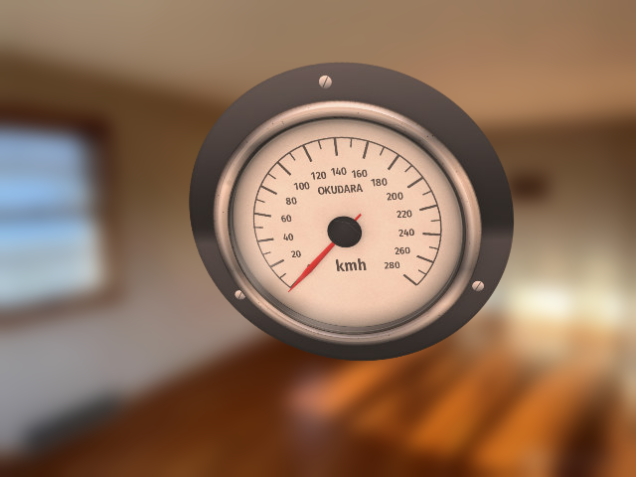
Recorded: 0 km/h
